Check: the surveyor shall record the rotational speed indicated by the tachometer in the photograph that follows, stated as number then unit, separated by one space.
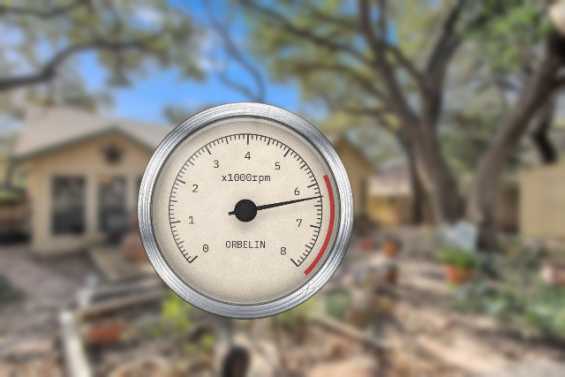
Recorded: 6300 rpm
